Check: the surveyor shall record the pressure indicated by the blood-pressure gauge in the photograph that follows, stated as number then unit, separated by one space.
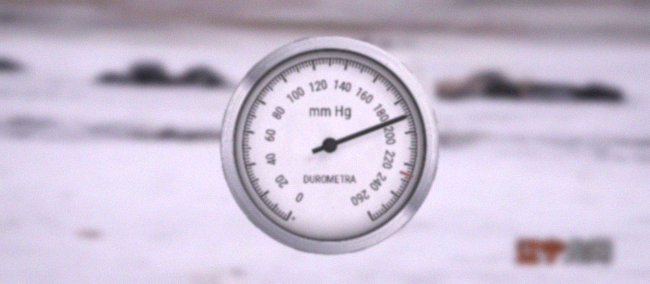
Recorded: 190 mmHg
